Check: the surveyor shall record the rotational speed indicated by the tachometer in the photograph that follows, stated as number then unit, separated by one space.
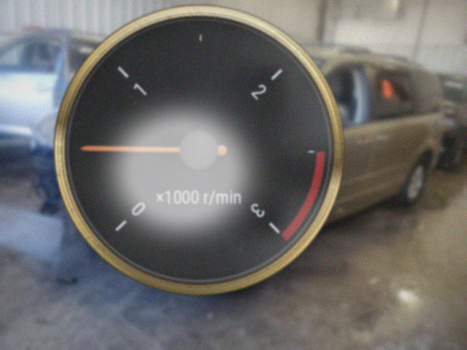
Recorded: 500 rpm
